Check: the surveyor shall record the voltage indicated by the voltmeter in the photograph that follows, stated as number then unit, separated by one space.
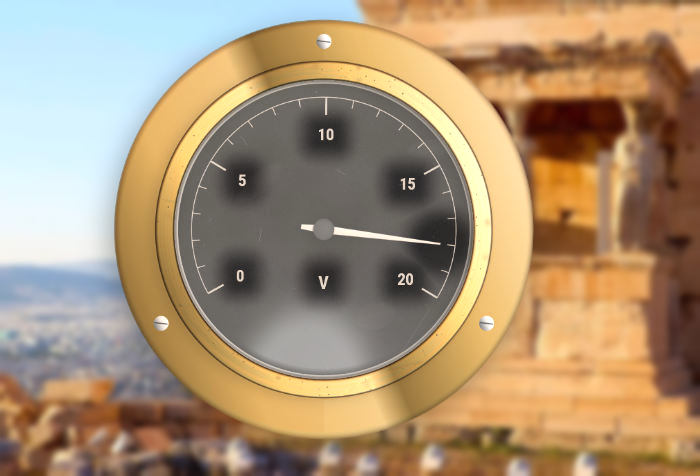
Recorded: 18 V
